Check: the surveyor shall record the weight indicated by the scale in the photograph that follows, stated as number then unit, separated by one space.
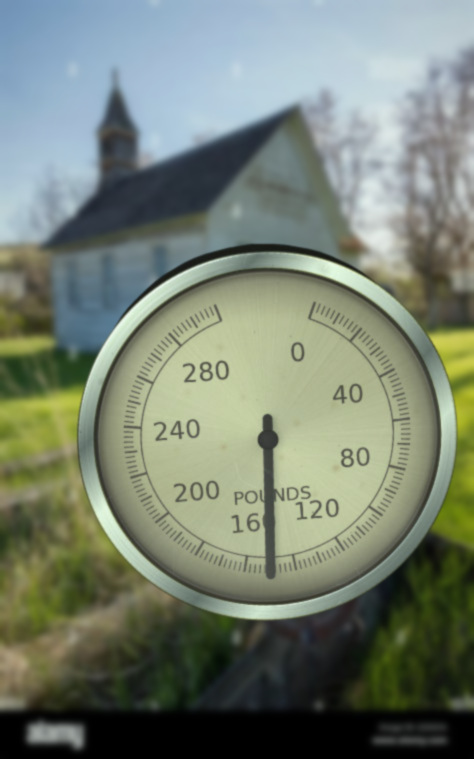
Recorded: 150 lb
